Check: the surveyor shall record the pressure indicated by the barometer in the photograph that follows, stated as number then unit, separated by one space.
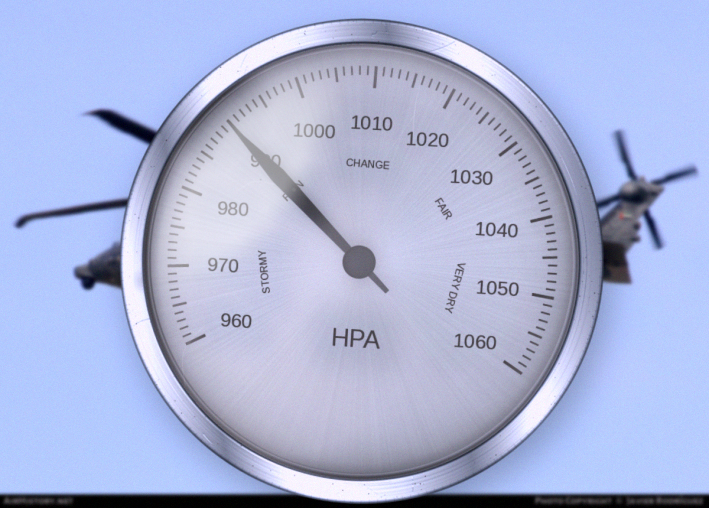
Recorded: 990 hPa
